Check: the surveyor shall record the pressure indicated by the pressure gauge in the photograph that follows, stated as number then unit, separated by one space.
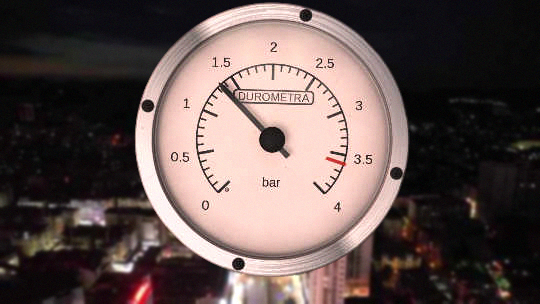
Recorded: 1.35 bar
